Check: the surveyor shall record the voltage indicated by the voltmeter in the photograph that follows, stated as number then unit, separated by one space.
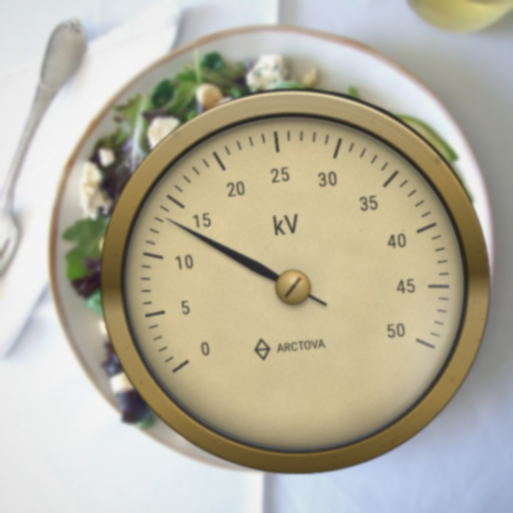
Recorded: 13.5 kV
